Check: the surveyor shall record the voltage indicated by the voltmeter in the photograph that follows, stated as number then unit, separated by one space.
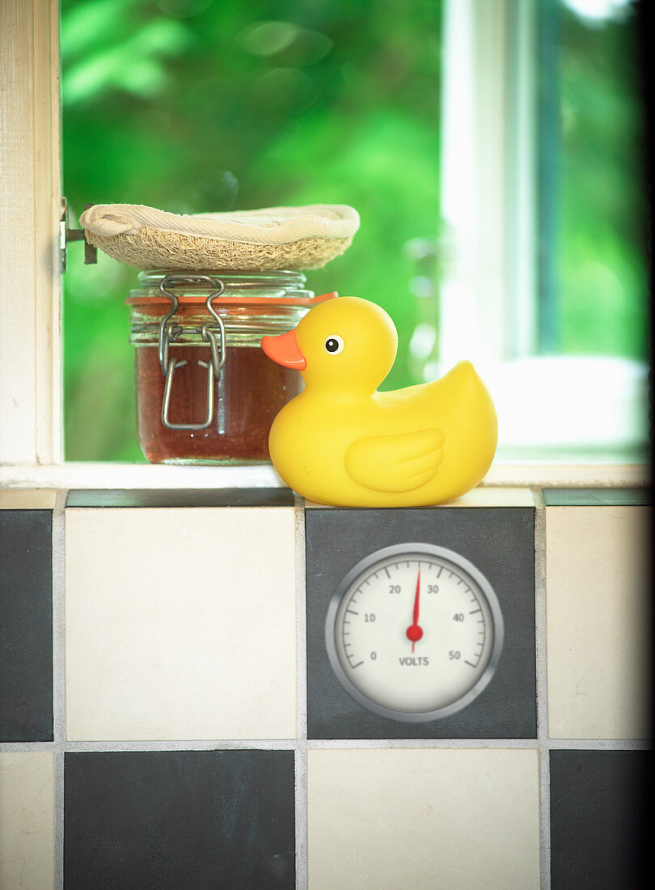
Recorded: 26 V
